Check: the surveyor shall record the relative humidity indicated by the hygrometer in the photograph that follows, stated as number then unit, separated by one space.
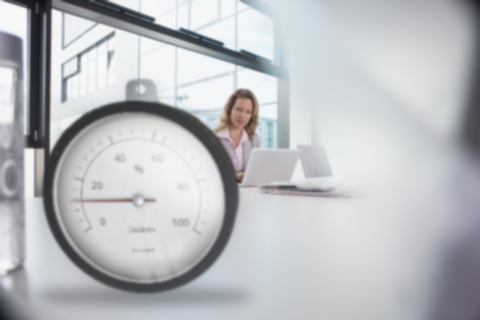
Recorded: 12 %
